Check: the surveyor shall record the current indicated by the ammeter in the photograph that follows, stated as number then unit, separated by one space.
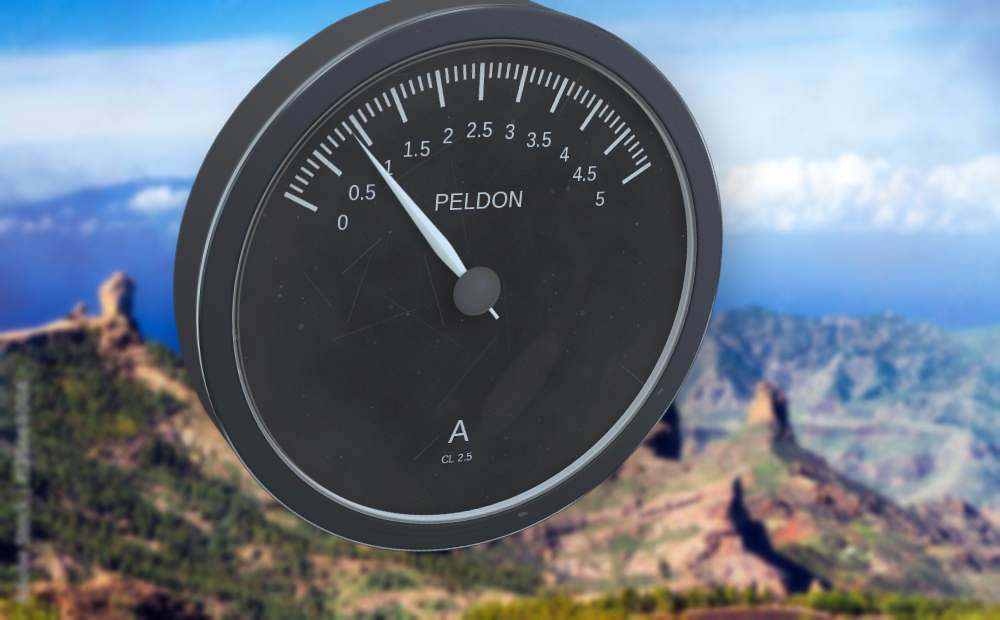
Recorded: 0.9 A
